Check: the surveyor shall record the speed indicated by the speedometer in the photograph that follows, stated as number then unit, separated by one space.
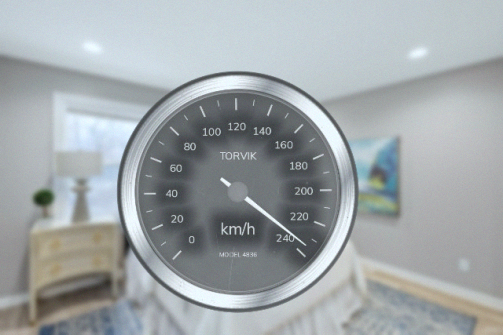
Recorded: 235 km/h
